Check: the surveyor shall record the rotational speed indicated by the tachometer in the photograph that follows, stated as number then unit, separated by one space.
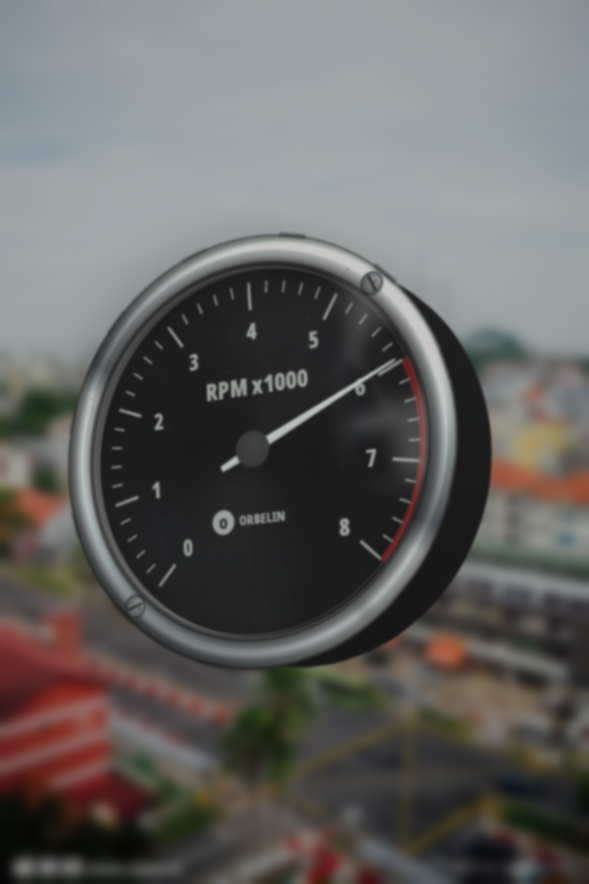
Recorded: 6000 rpm
